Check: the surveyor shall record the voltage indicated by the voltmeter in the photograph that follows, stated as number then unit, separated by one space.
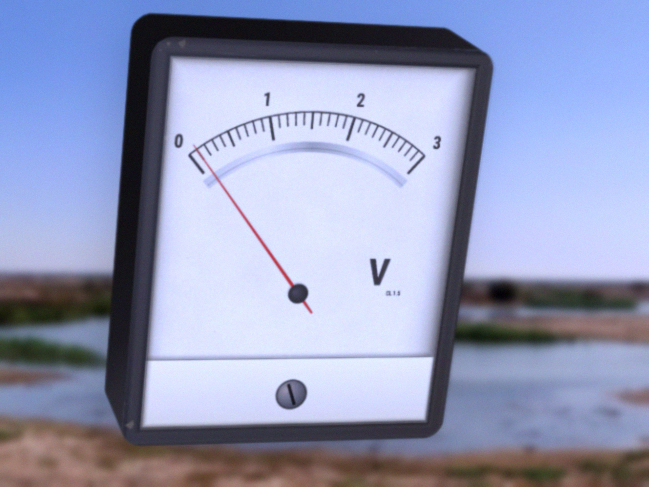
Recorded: 0.1 V
